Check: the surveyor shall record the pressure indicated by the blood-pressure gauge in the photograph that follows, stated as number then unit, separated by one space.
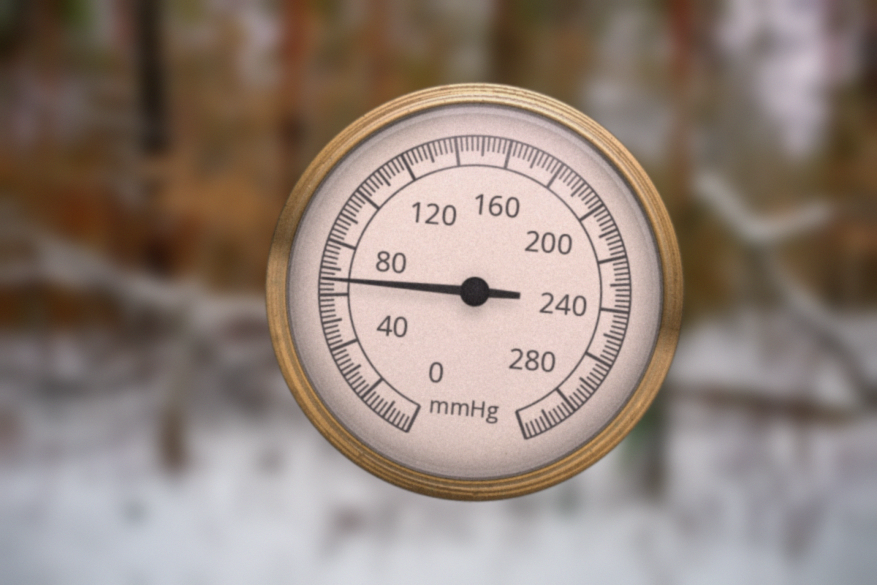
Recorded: 66 mmHg
